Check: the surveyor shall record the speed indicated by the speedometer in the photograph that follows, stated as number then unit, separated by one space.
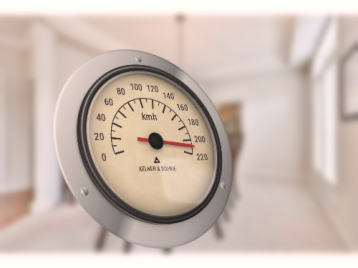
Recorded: 210 km/h
